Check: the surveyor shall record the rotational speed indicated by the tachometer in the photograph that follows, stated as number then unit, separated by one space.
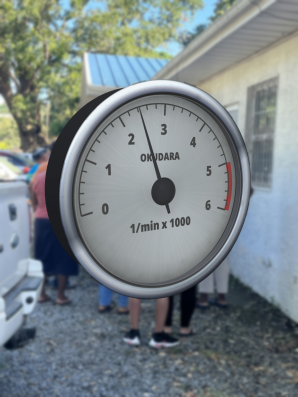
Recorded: 2400 rpm
